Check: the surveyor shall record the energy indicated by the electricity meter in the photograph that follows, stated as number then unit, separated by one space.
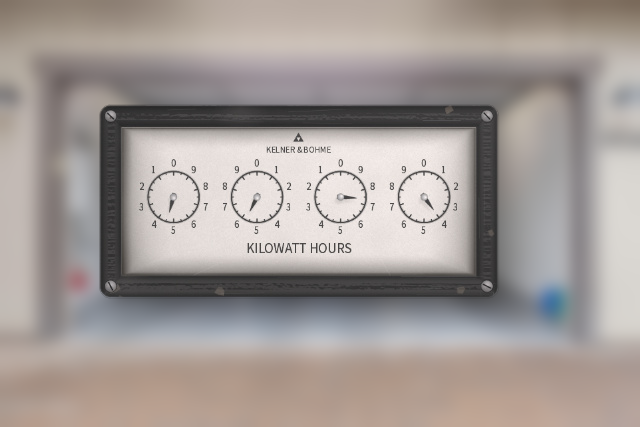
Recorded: 4574 kWh
